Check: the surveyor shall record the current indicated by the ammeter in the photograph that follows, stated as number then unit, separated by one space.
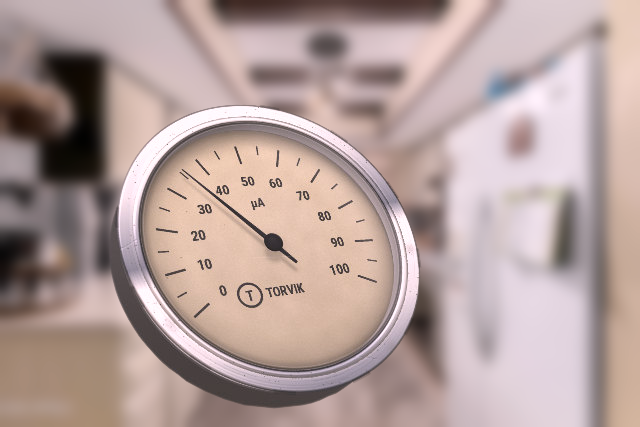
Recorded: 35 µA
